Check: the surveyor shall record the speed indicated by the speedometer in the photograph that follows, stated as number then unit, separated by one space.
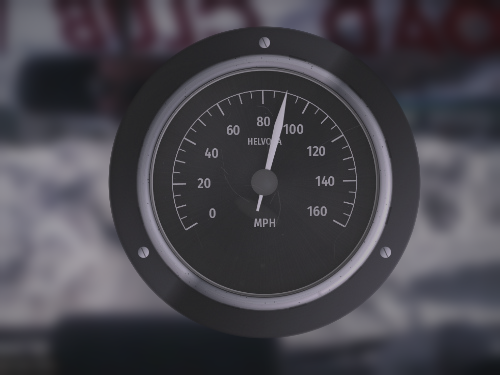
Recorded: 90 mph
